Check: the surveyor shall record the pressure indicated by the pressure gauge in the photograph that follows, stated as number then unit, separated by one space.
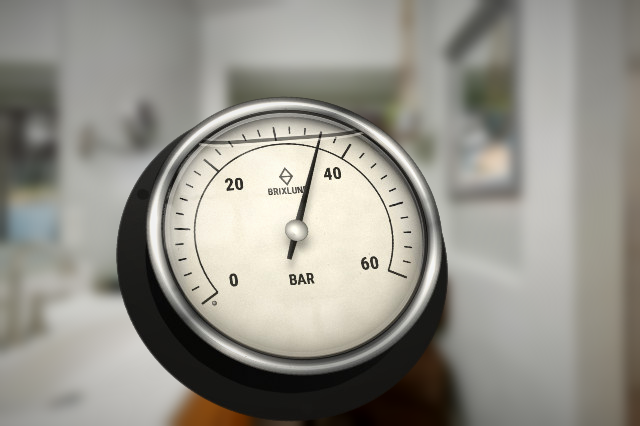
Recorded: 36 bar
